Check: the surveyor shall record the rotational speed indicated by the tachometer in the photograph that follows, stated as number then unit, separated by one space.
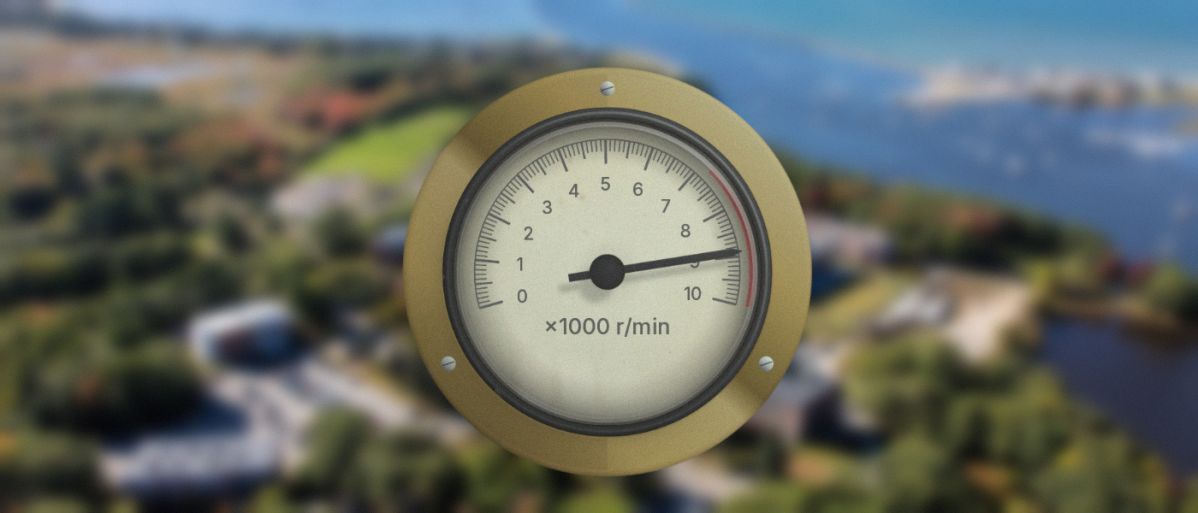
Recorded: 8900 rpm
